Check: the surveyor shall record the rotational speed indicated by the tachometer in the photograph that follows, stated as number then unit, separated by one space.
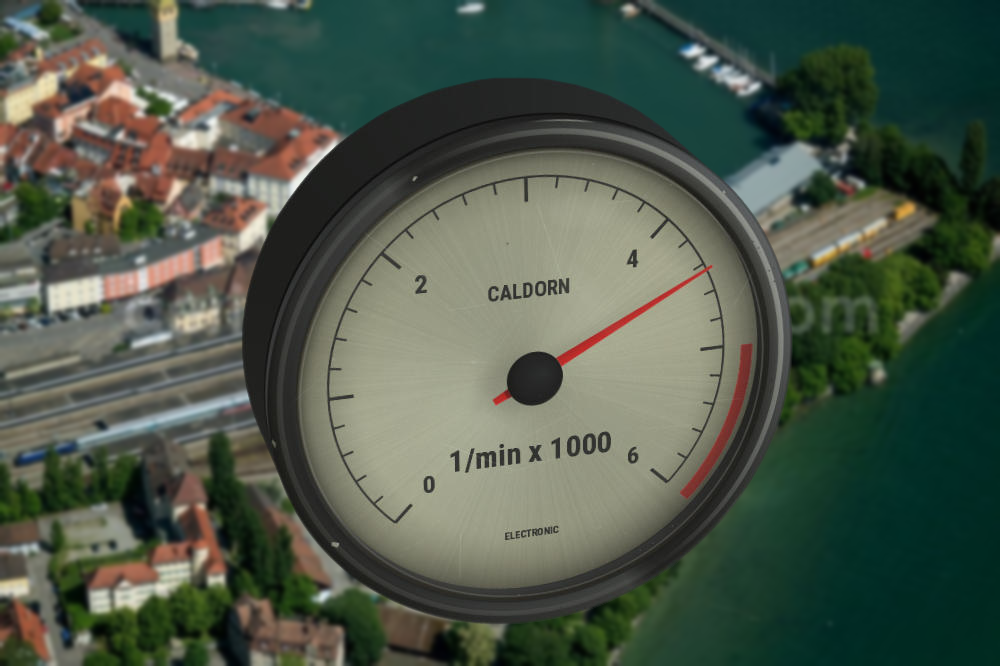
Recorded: 4400 rpm
